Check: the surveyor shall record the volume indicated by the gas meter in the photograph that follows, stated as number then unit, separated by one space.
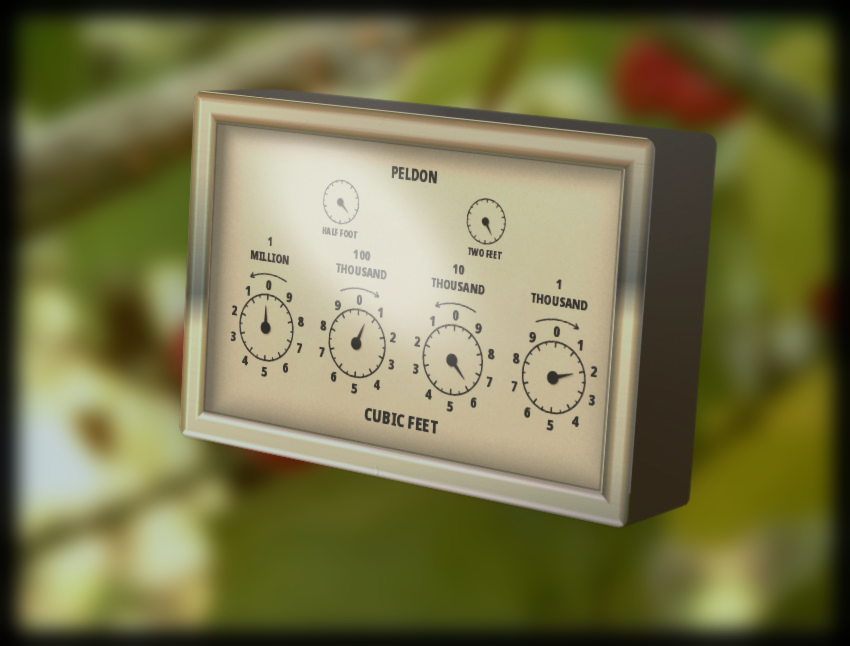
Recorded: 6200 ft³
